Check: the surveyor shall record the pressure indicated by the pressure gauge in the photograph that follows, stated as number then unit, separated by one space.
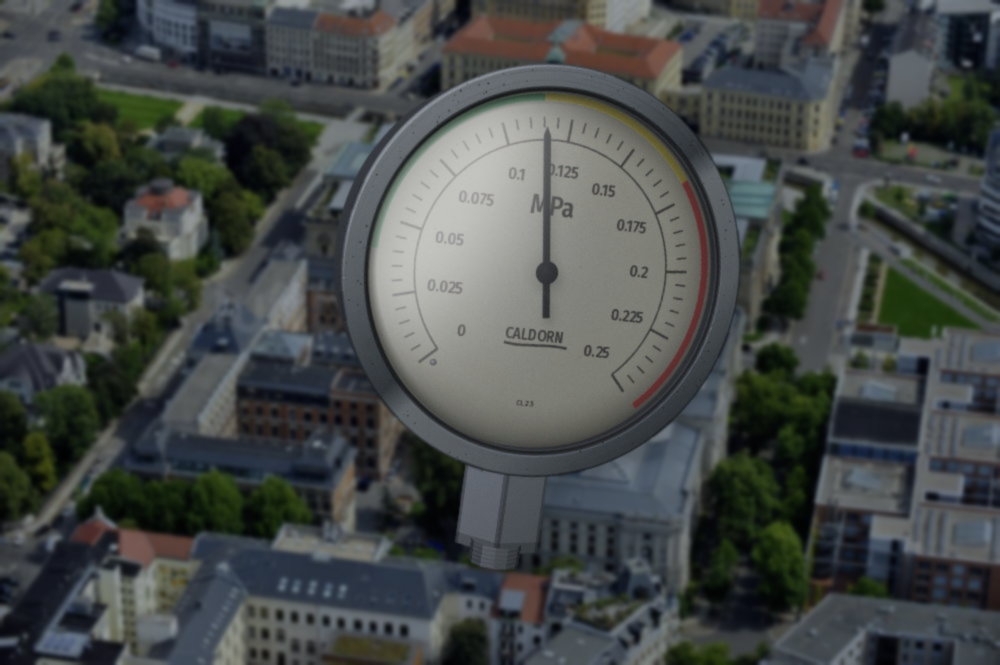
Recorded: 0.115 MPa
